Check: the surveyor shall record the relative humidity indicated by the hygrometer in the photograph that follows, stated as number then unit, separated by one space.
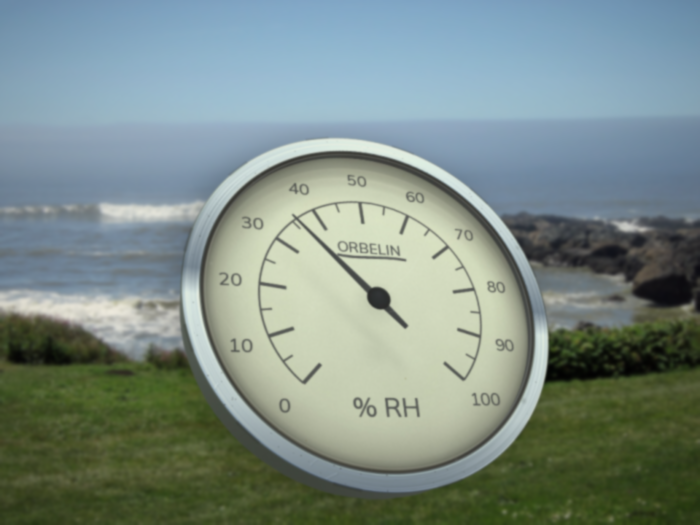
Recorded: 35 %
